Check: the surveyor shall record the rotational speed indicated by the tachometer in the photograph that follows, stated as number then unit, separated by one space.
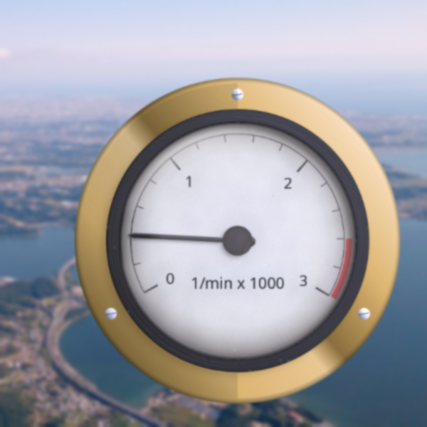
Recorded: 400 rpm
